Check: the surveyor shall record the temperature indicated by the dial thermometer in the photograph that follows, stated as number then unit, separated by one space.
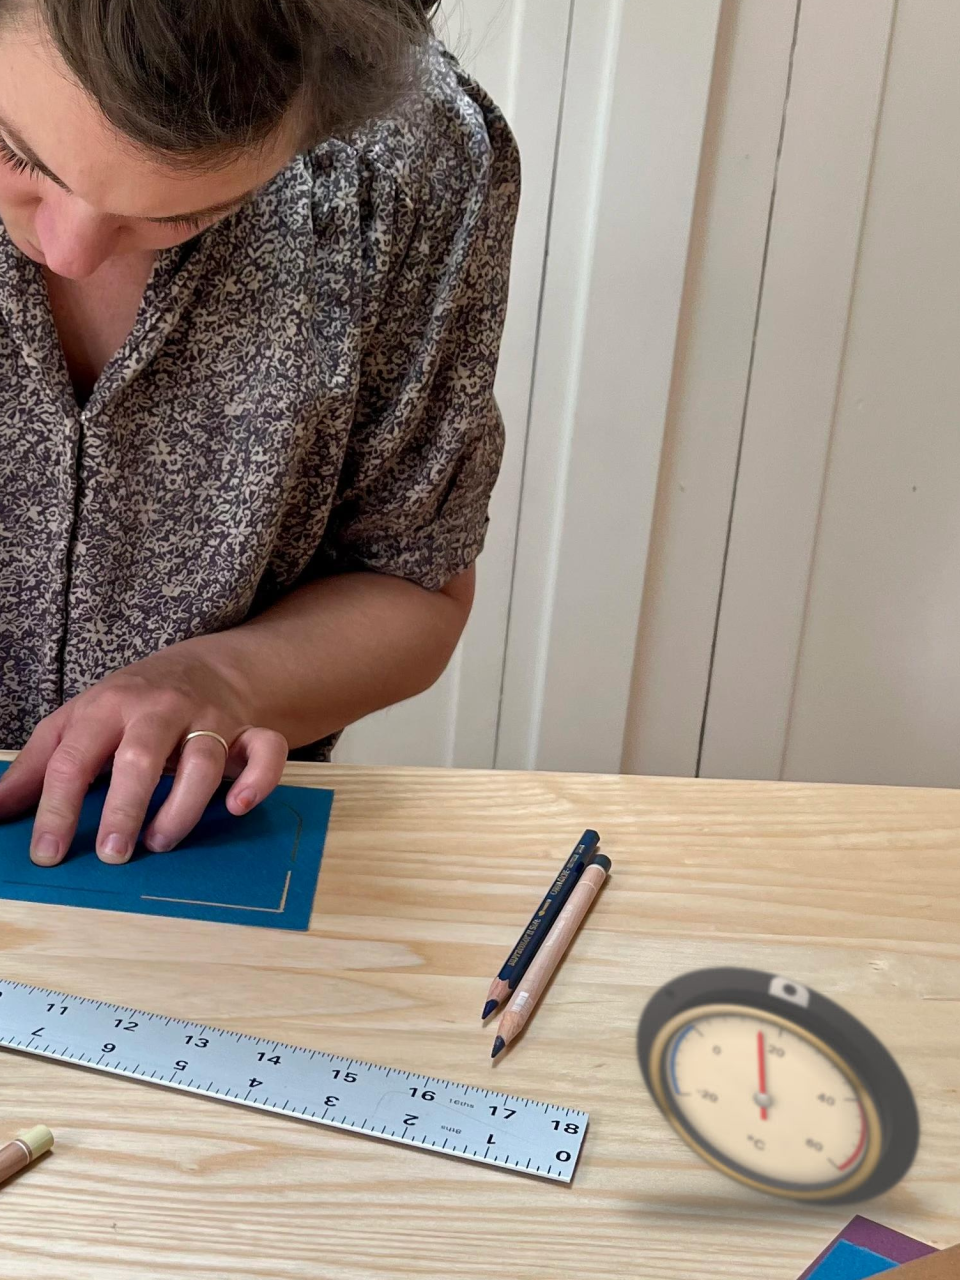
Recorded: 16 °C
